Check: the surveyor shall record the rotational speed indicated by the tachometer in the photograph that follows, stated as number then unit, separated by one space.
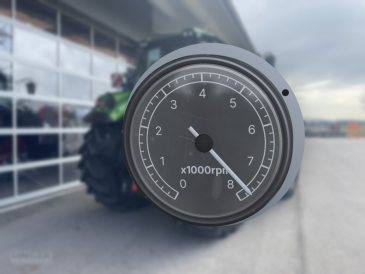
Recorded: 7700 rpm
